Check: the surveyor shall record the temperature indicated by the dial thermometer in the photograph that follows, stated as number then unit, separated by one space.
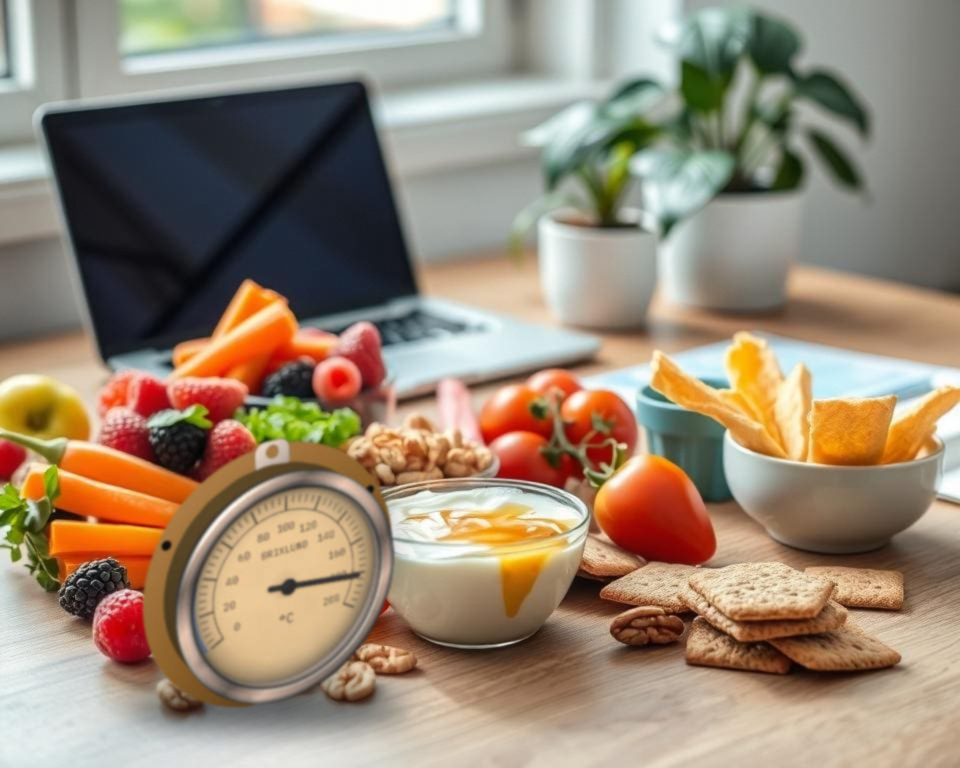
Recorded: 180 °C
